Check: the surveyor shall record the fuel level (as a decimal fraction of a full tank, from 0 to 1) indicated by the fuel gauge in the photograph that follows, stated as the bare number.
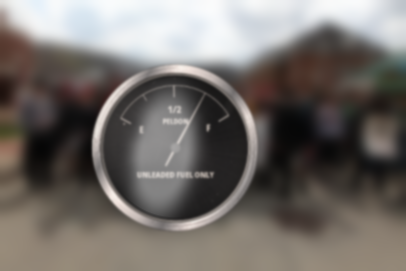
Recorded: 0.75
